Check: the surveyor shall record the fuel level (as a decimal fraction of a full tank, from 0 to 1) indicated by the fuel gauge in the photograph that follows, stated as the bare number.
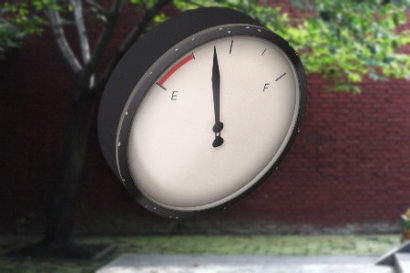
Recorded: 0.375
